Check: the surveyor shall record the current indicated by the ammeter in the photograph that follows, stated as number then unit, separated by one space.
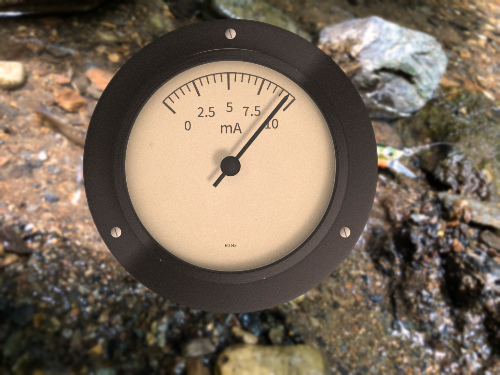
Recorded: 9.5 mA
